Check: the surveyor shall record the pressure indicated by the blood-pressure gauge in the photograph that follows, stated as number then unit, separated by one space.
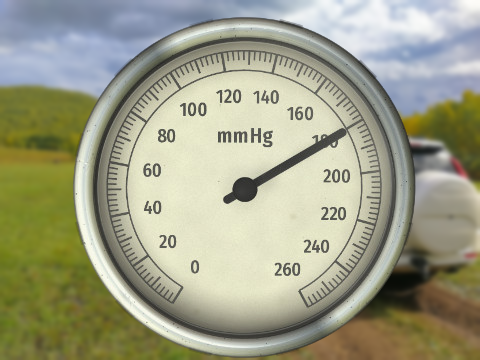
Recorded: 180 mmHg
